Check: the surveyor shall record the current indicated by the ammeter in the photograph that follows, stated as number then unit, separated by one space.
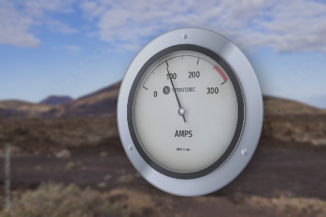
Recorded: 100 A
